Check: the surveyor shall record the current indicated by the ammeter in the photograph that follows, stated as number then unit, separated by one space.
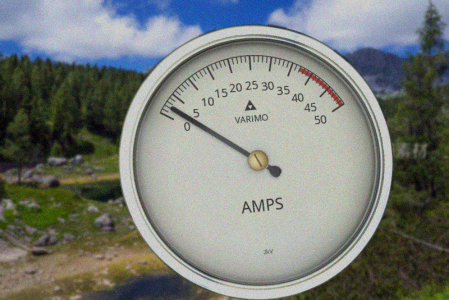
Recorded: 2 A
